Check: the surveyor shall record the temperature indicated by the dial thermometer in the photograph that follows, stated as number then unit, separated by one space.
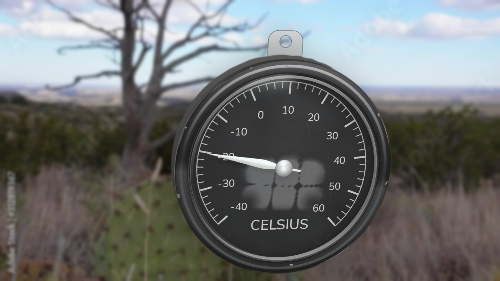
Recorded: -20 °C
